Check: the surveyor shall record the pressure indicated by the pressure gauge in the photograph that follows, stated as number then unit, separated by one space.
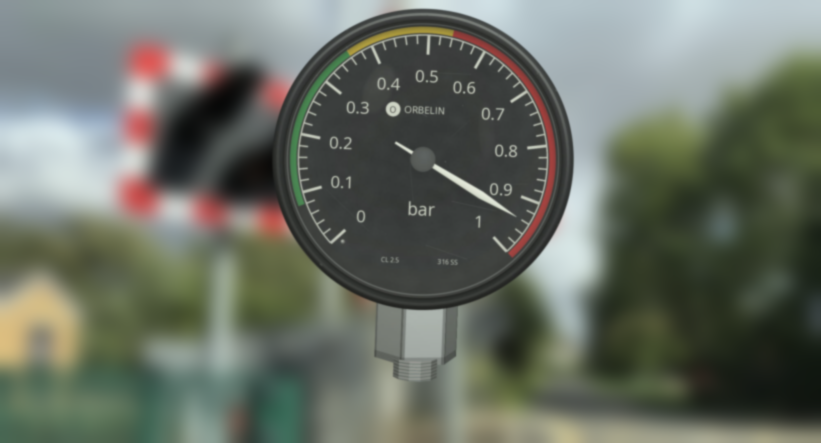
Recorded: 0.94 bar
